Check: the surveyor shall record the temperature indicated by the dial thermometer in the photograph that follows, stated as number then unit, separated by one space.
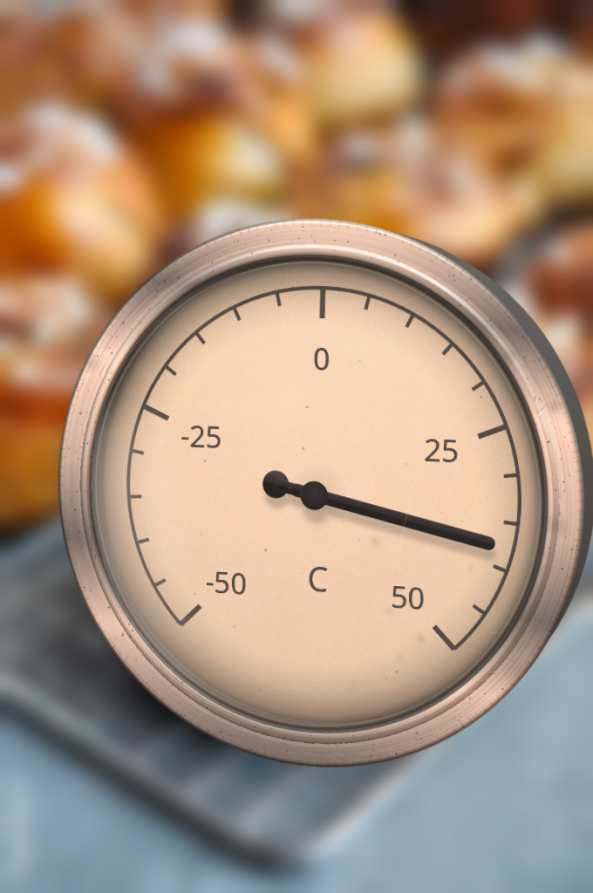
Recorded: 37.5 °C
